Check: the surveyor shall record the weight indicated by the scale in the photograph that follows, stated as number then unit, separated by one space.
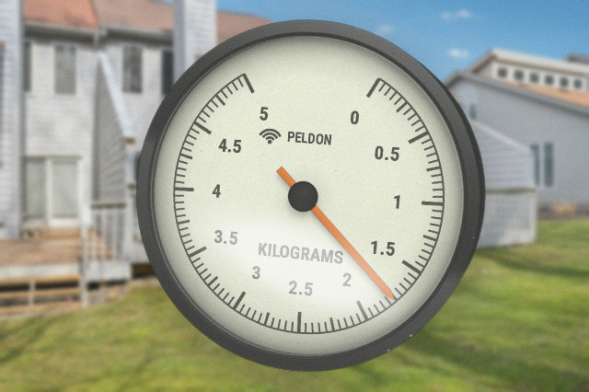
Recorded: 1.75 kg
